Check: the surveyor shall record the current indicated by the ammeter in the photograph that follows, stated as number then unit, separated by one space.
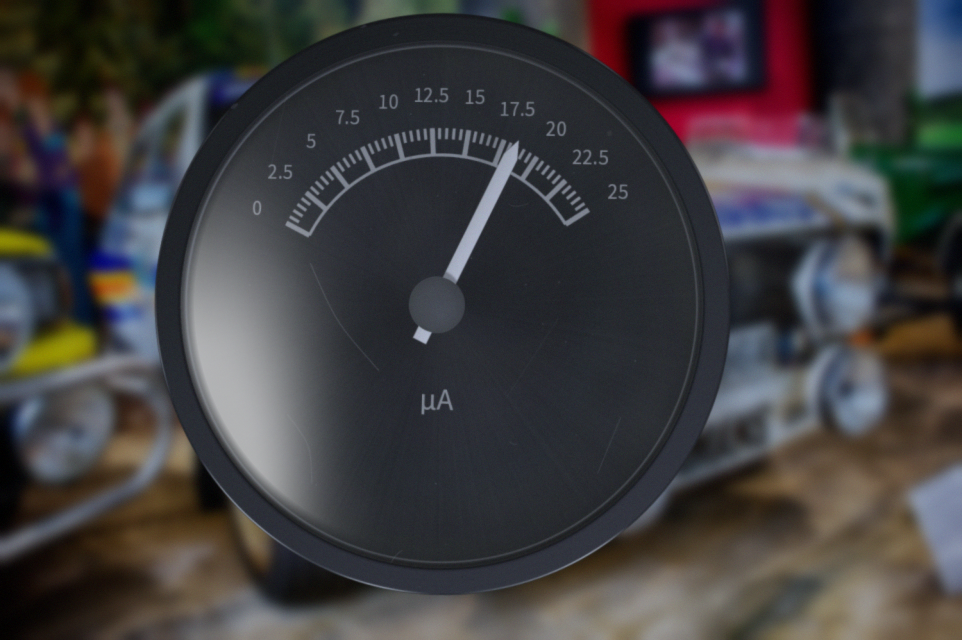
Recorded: 18.5 µA
